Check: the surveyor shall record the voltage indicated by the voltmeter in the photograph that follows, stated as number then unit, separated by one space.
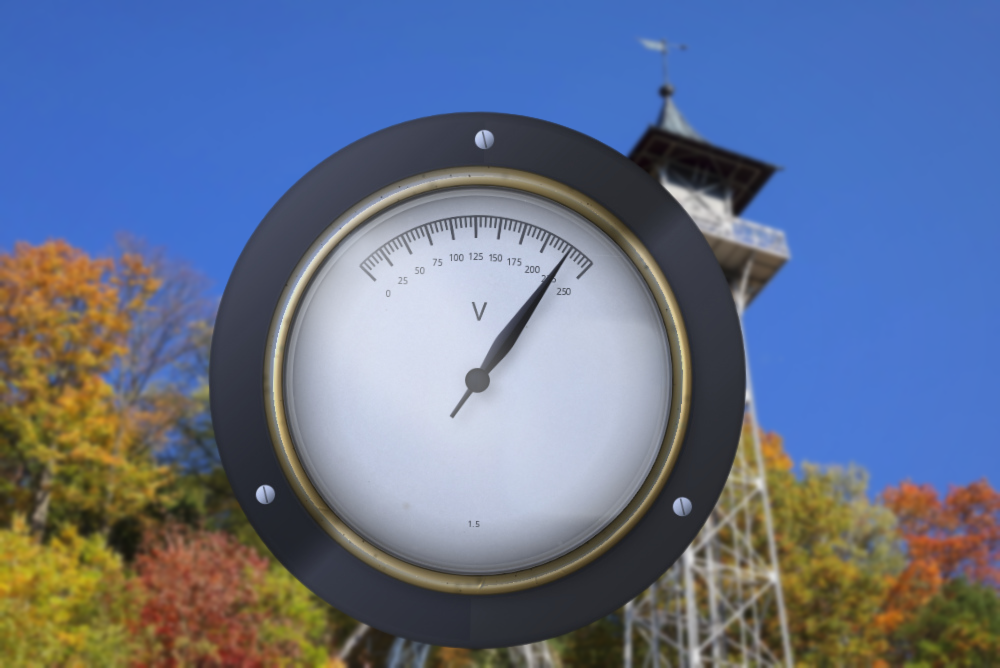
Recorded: 225 V
